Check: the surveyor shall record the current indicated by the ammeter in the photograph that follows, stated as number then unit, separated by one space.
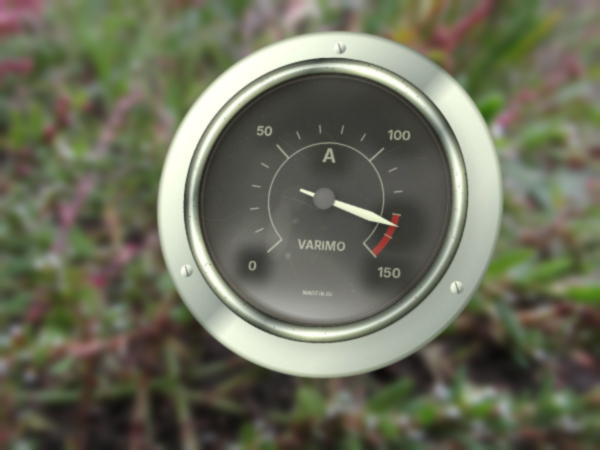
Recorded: 135 A
